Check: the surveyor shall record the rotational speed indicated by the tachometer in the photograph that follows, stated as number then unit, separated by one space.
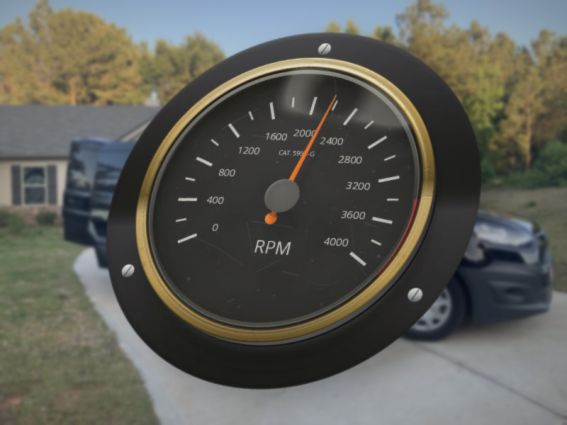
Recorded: 2200 rpm
